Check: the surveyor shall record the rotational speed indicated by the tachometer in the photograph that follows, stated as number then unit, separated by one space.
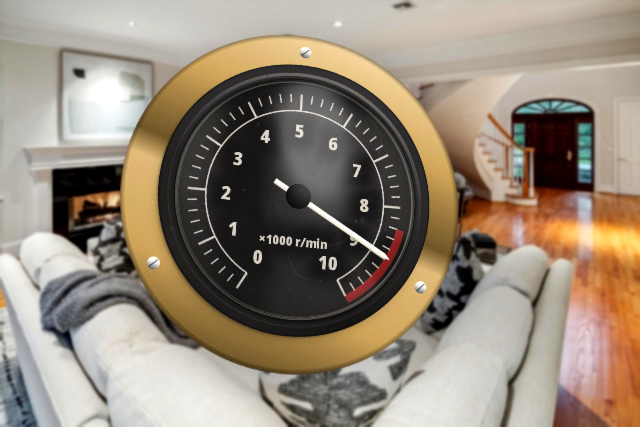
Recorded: 9000 rpm
